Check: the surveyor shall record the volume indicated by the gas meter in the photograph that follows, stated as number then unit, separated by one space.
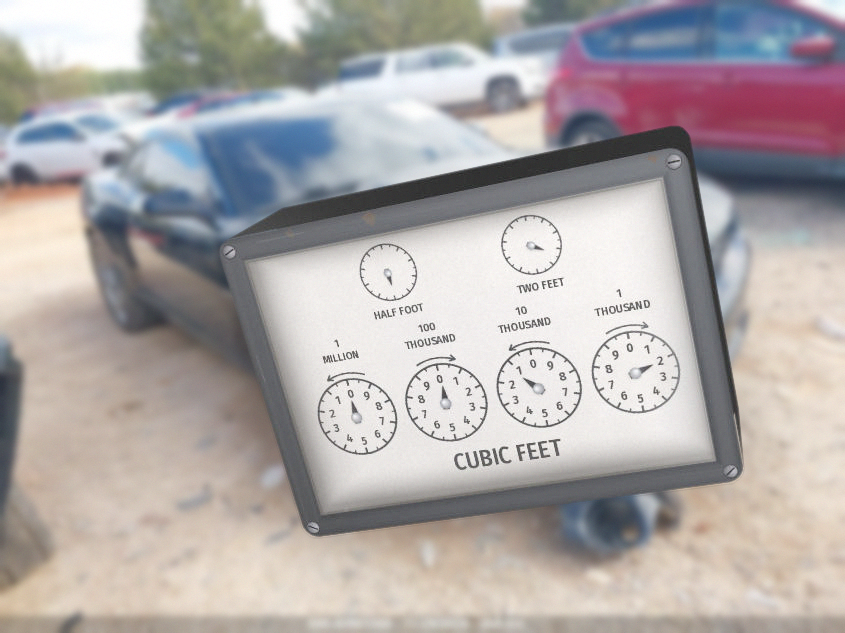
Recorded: 1200 ft³
